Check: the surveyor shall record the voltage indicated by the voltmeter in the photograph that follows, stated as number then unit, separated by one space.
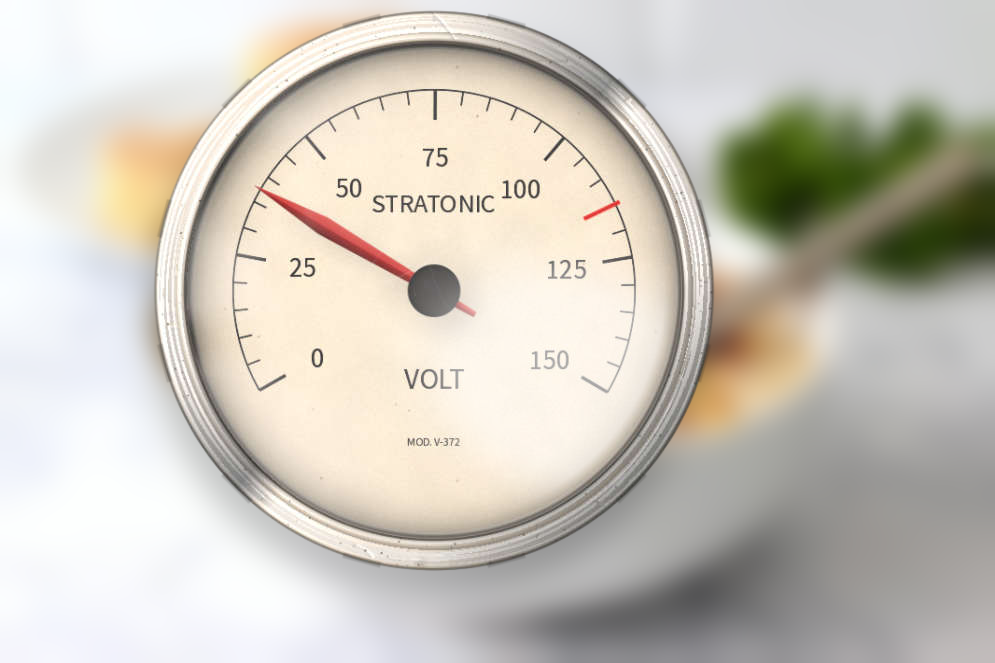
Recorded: 37.5 V
